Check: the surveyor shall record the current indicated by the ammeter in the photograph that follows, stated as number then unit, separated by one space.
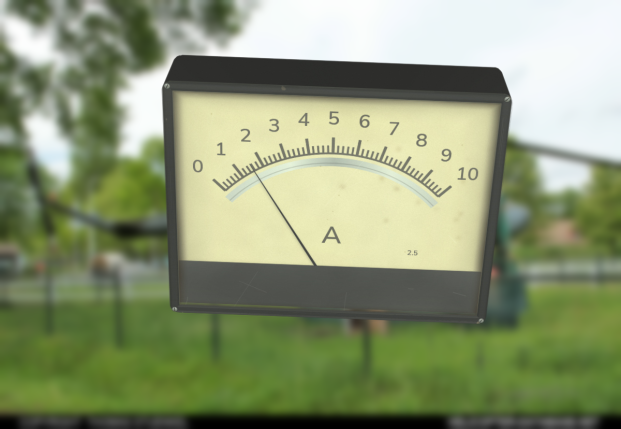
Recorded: 1.6 A
